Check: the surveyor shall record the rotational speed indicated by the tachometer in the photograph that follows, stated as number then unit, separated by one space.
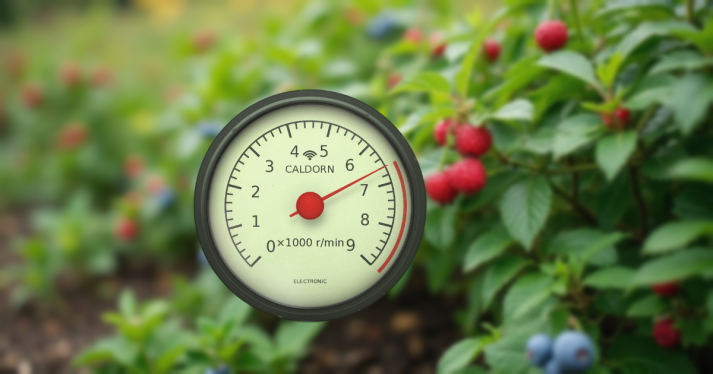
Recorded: 6600 rpm
